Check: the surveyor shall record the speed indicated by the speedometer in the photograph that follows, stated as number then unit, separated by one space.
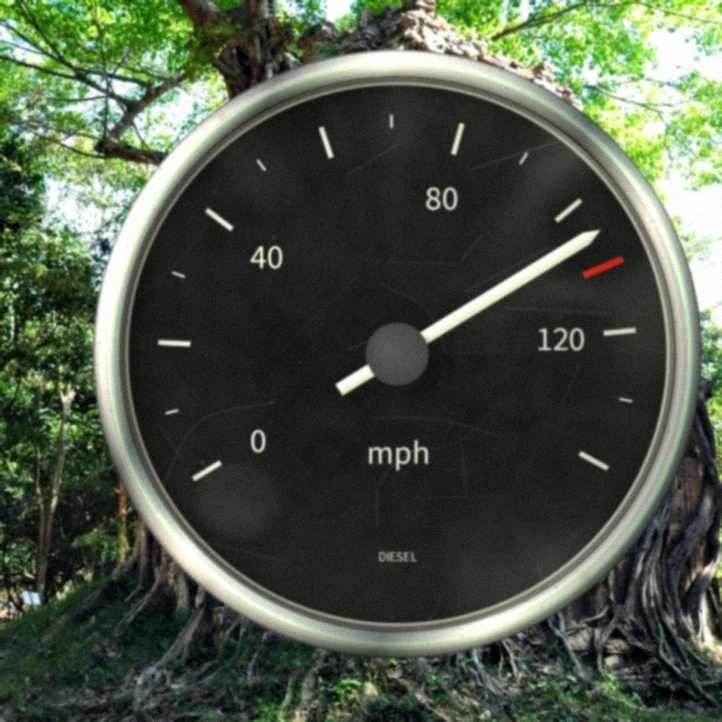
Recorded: 105 mph
